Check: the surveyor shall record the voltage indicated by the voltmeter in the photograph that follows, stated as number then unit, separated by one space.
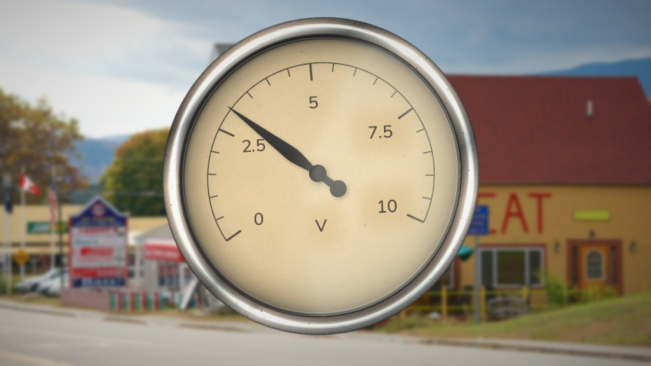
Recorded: 3 V
